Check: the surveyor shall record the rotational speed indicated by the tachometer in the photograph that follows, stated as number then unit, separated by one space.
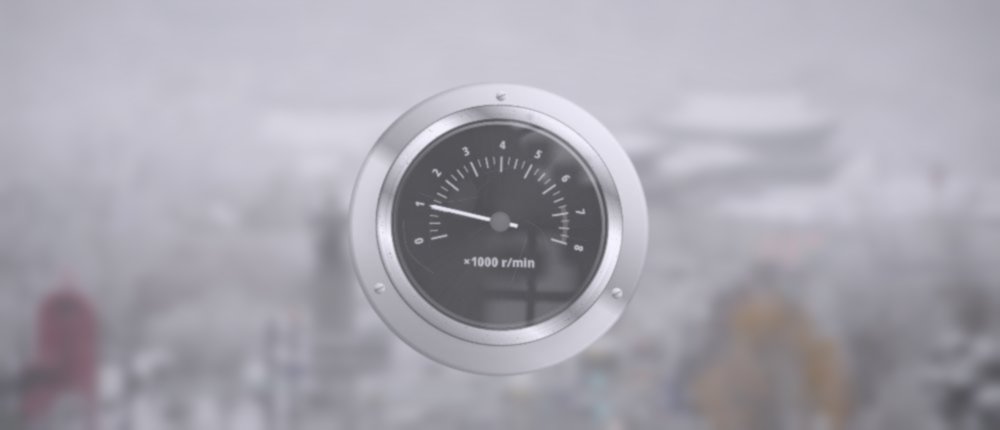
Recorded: 1000 rpm
